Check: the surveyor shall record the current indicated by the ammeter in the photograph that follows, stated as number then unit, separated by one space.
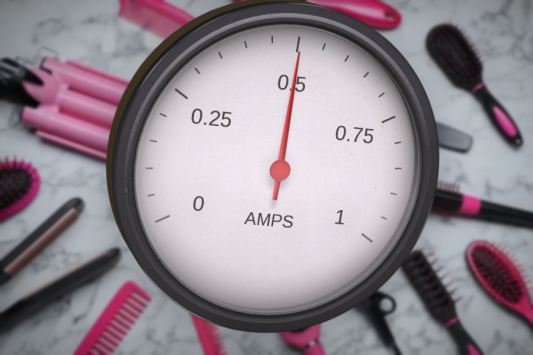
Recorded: 0.5 A
